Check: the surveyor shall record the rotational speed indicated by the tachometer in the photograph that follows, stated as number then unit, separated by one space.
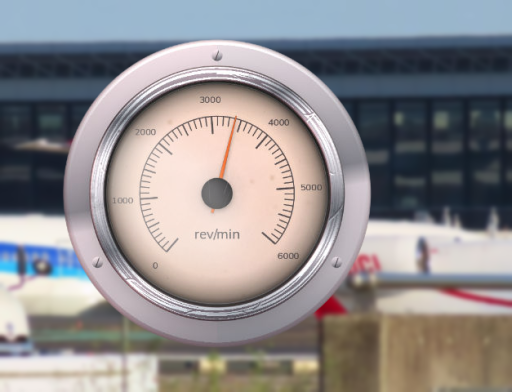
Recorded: 3400 rpm
